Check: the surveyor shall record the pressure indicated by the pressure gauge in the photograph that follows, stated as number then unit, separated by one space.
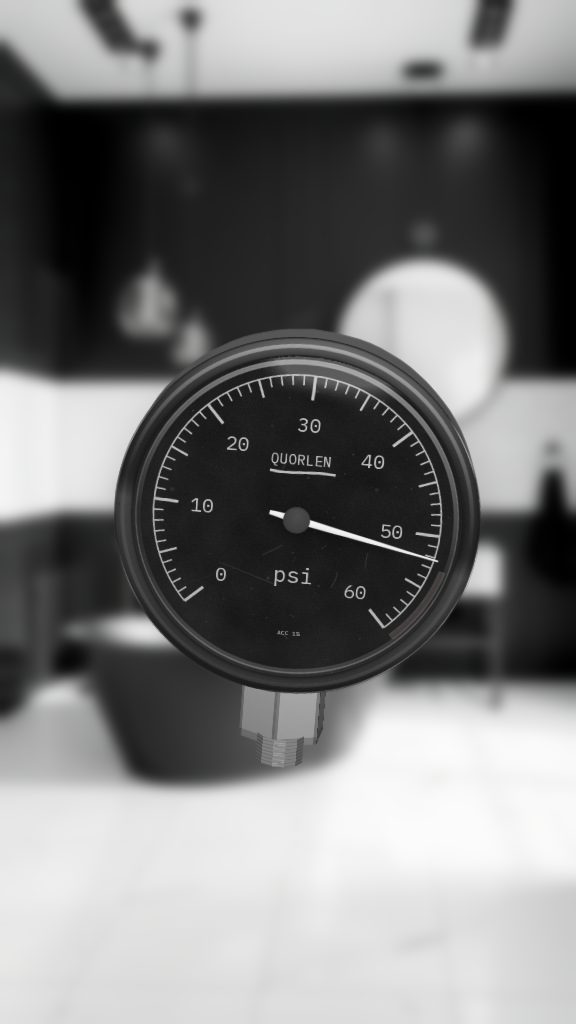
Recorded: 52 psi
